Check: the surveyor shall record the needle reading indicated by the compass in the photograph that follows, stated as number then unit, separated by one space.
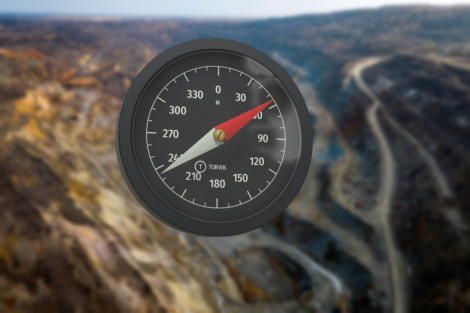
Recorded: 55 °
